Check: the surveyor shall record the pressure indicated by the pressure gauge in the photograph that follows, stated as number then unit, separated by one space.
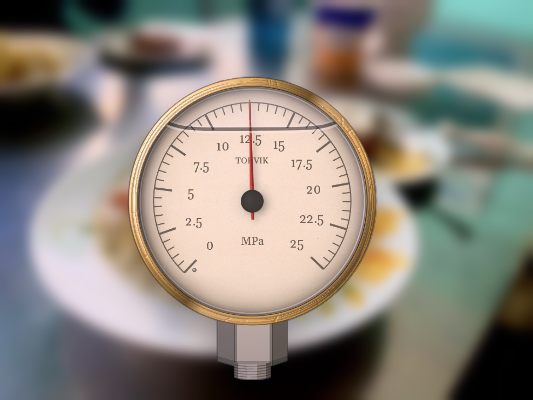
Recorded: 12.5 MPa
